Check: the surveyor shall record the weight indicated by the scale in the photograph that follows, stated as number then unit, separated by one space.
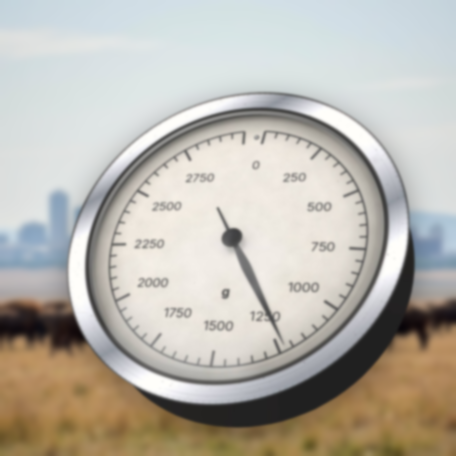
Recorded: 1225 g
